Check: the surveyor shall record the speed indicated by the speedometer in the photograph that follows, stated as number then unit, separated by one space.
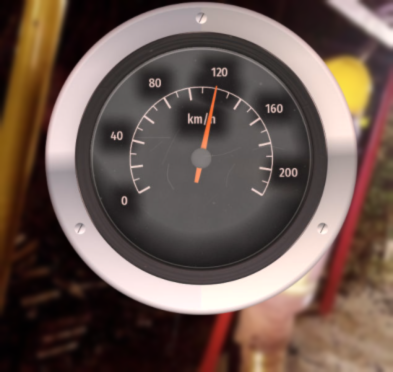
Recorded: 120 km/h
